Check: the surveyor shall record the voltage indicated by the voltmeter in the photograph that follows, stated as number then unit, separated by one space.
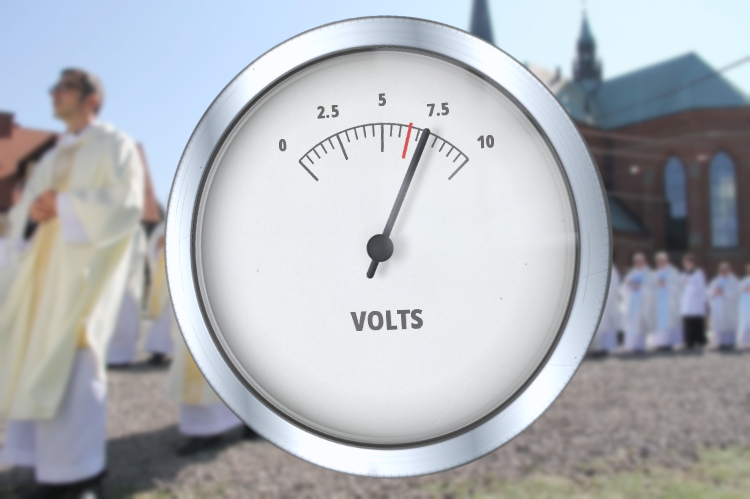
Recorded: 7.5 V
